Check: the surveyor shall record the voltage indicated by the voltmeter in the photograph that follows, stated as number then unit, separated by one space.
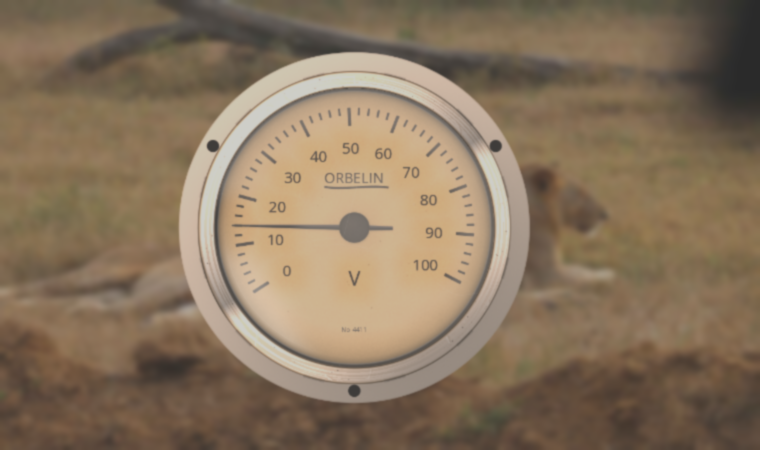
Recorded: 14 V
